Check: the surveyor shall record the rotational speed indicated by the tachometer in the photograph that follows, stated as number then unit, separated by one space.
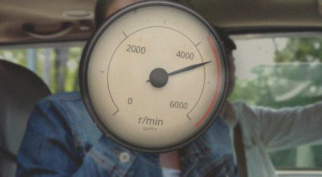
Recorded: 4500 rpm
